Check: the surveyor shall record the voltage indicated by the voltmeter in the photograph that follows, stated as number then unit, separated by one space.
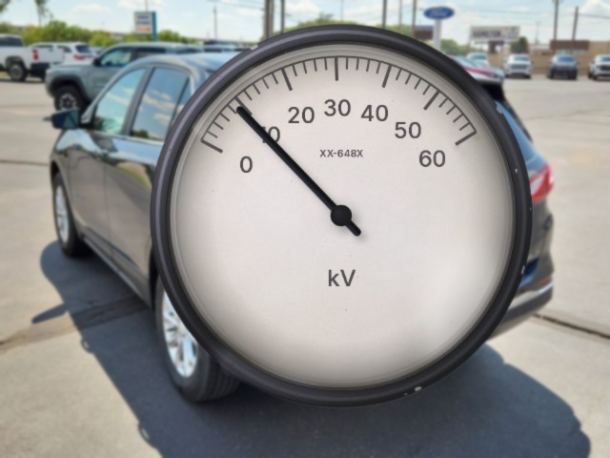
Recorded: 9 kV
